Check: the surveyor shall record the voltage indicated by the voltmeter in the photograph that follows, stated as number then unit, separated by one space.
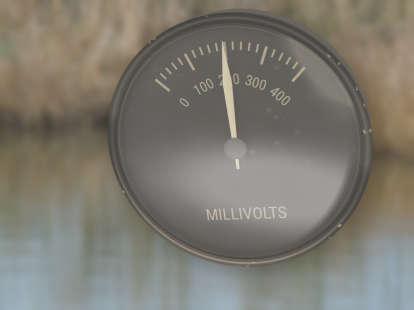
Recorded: 200 mV
